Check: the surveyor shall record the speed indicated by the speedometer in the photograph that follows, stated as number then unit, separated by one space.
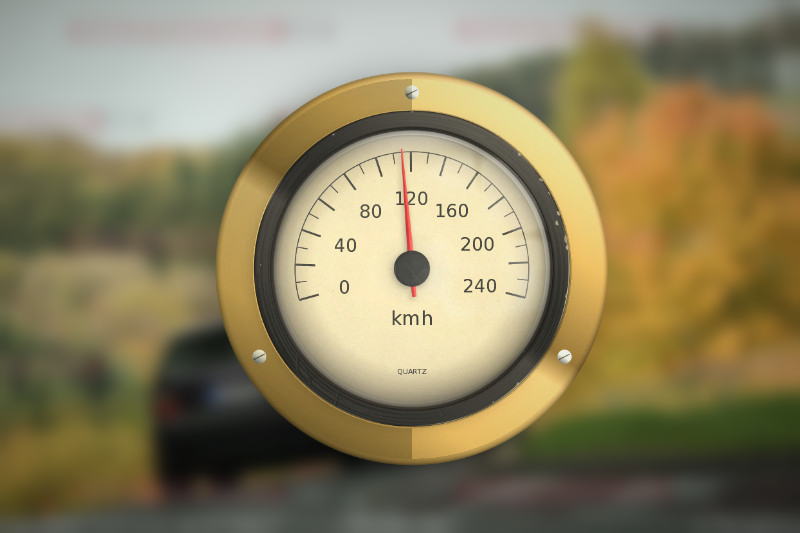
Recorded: 115 km/h
